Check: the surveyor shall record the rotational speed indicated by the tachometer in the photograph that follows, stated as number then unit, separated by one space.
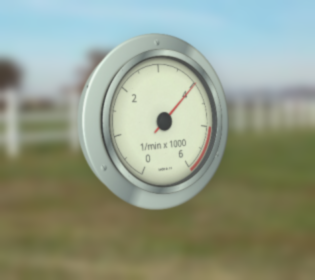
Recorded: 4000 rpm
